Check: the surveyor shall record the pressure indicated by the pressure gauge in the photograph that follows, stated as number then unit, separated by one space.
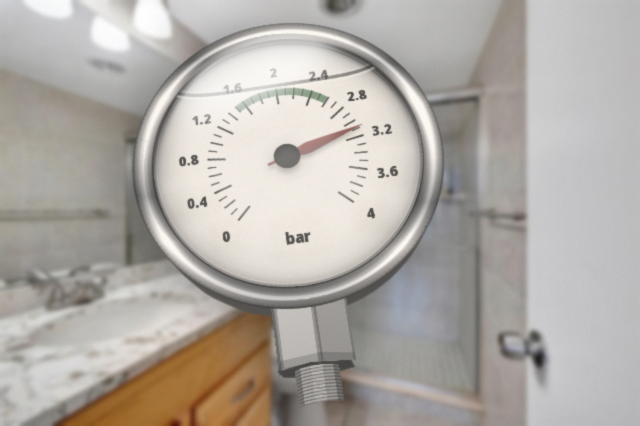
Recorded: 3.1 bar
